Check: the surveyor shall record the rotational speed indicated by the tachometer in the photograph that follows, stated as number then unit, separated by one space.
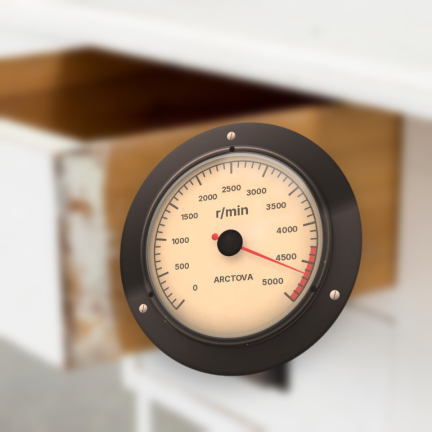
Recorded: 4650 rpm
